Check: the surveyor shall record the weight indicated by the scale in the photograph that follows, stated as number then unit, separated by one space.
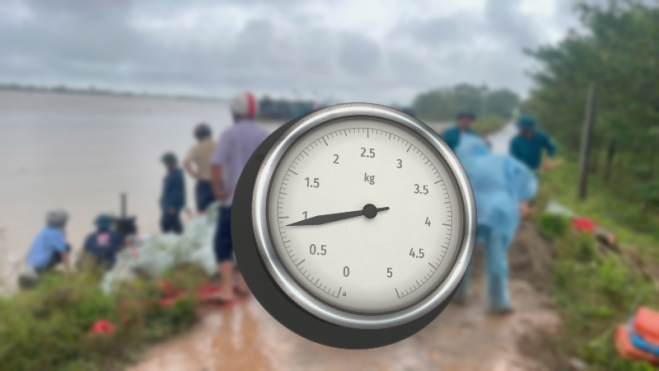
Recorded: 0.9 kg
